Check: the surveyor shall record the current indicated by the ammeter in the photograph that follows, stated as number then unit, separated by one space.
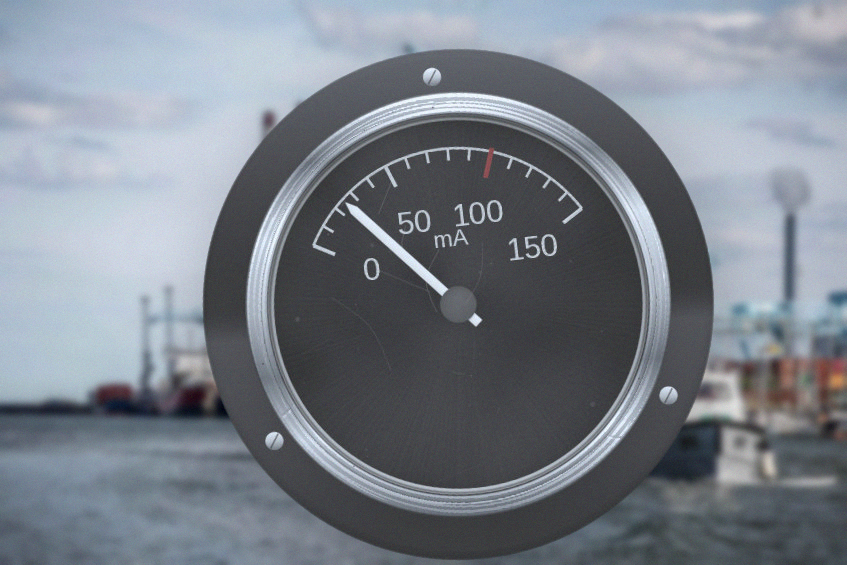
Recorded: 25 mA
